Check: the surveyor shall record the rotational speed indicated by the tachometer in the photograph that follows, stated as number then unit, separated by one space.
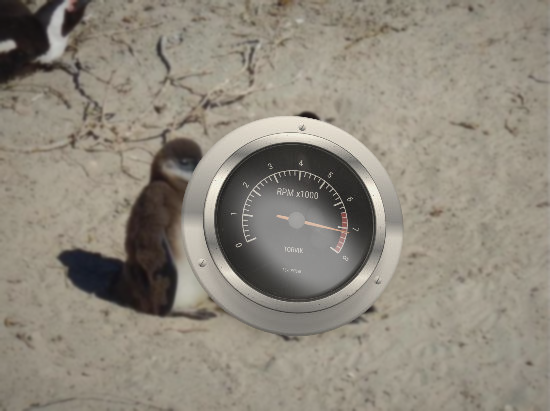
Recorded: 7200 rpm
